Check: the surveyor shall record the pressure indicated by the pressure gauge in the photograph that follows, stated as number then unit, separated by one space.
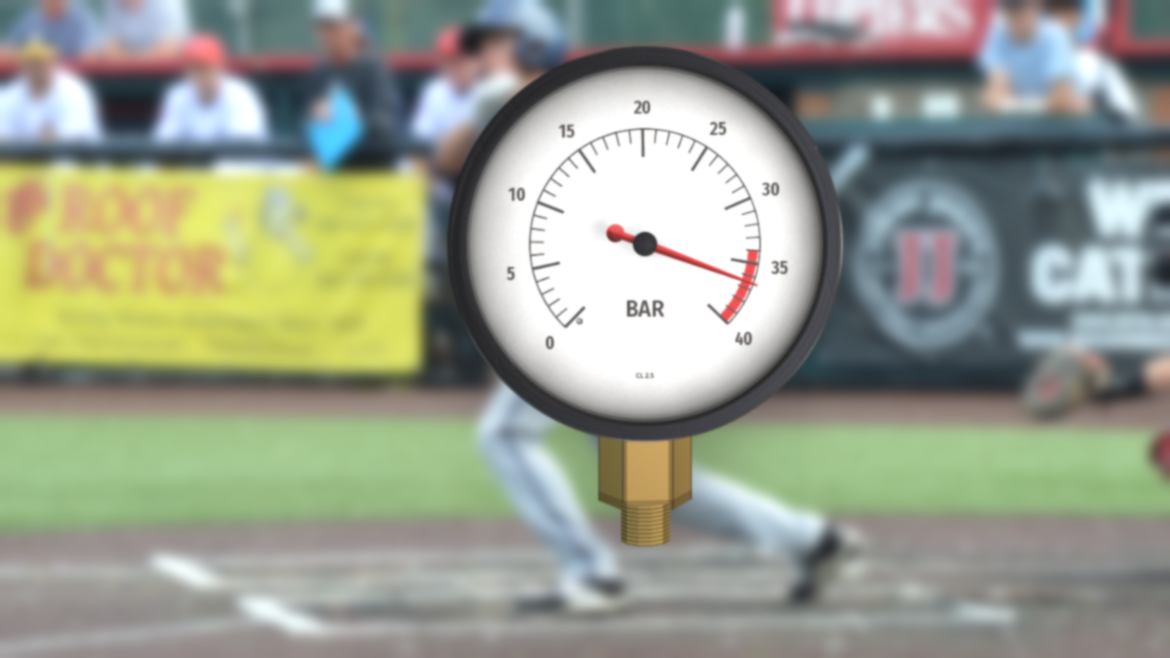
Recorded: 36.5 bar
